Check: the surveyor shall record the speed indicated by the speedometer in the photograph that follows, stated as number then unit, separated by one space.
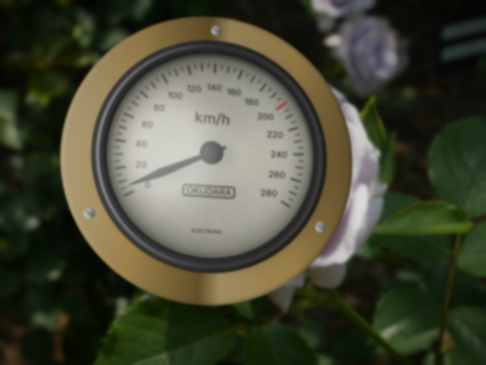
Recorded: 5 km/h
